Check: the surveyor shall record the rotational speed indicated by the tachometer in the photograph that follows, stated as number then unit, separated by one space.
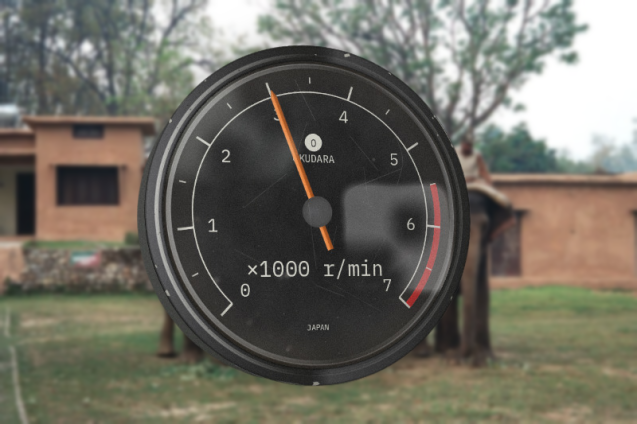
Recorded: 3000 rpm
